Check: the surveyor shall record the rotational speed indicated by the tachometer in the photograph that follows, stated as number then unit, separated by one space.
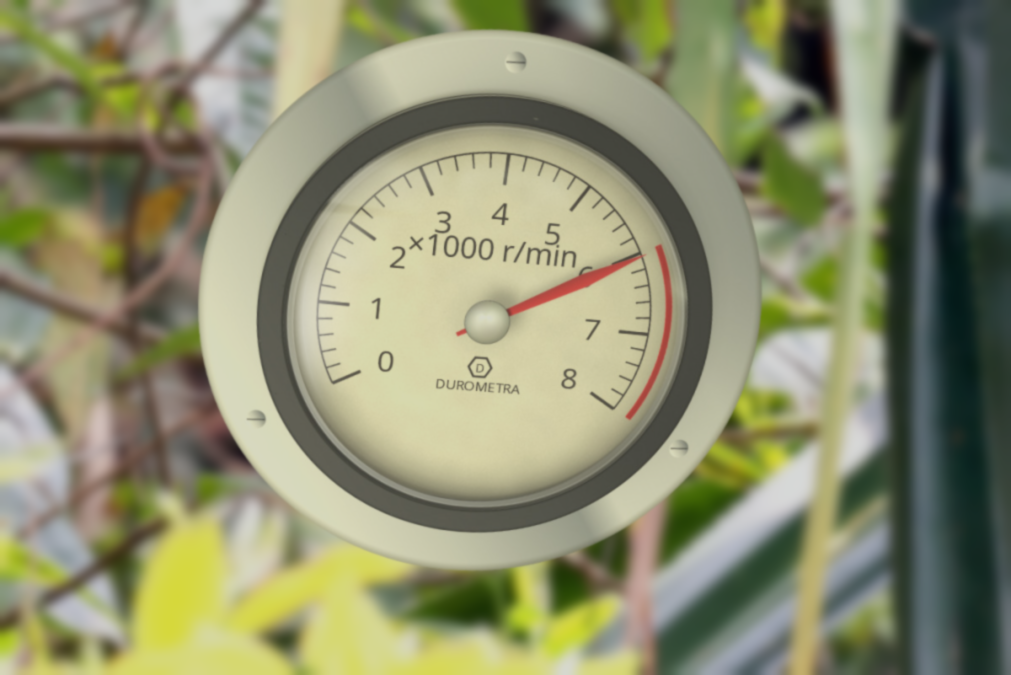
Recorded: 6000 rpm
